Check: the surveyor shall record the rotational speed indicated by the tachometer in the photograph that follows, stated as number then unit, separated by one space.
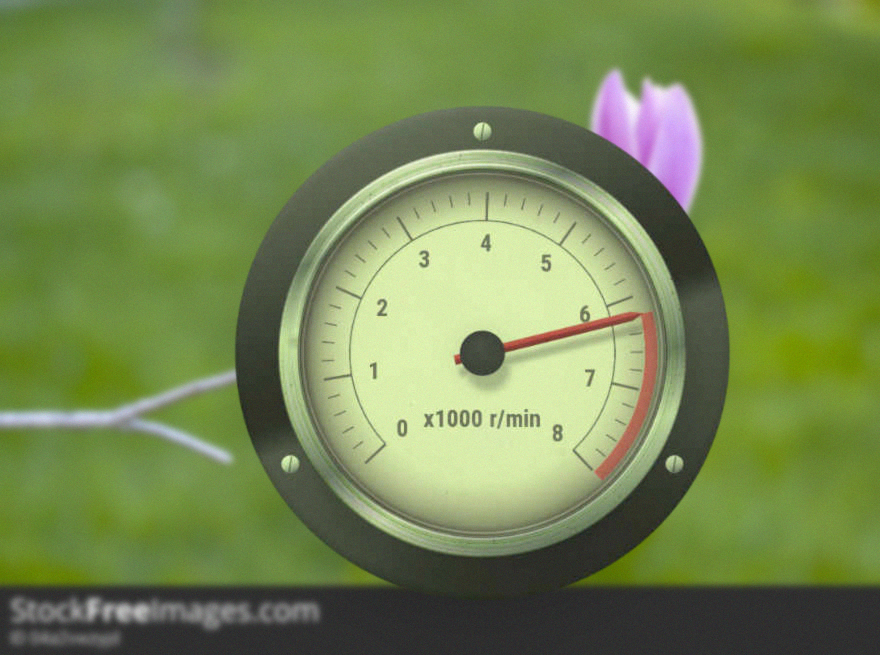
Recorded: 6200 rpm
